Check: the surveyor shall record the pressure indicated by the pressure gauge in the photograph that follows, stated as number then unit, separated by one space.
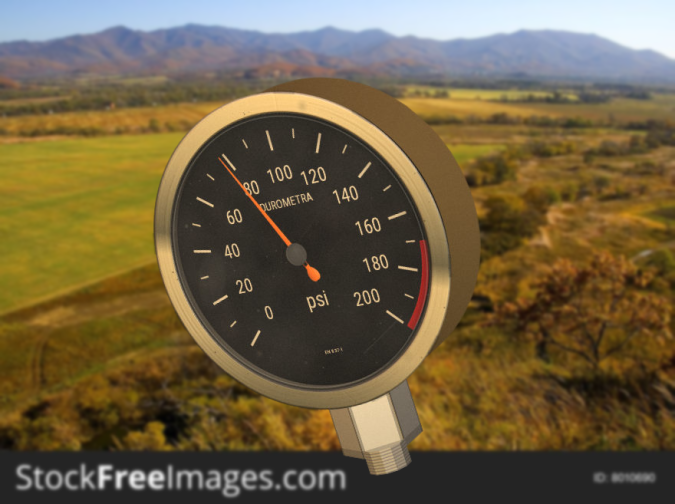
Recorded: 80 psi
